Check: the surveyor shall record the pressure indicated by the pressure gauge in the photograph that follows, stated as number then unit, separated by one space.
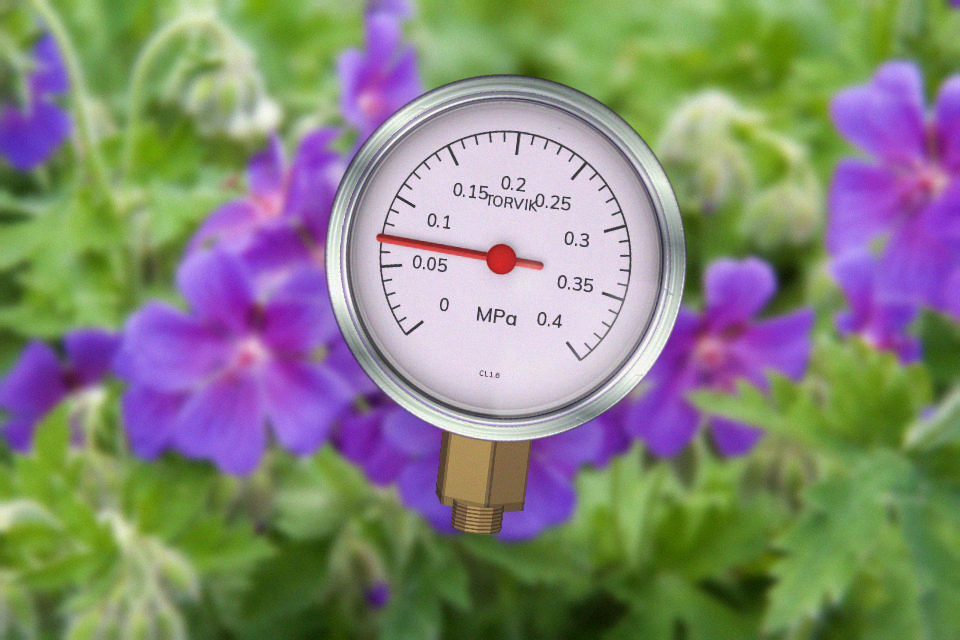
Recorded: 0.07 MPa
